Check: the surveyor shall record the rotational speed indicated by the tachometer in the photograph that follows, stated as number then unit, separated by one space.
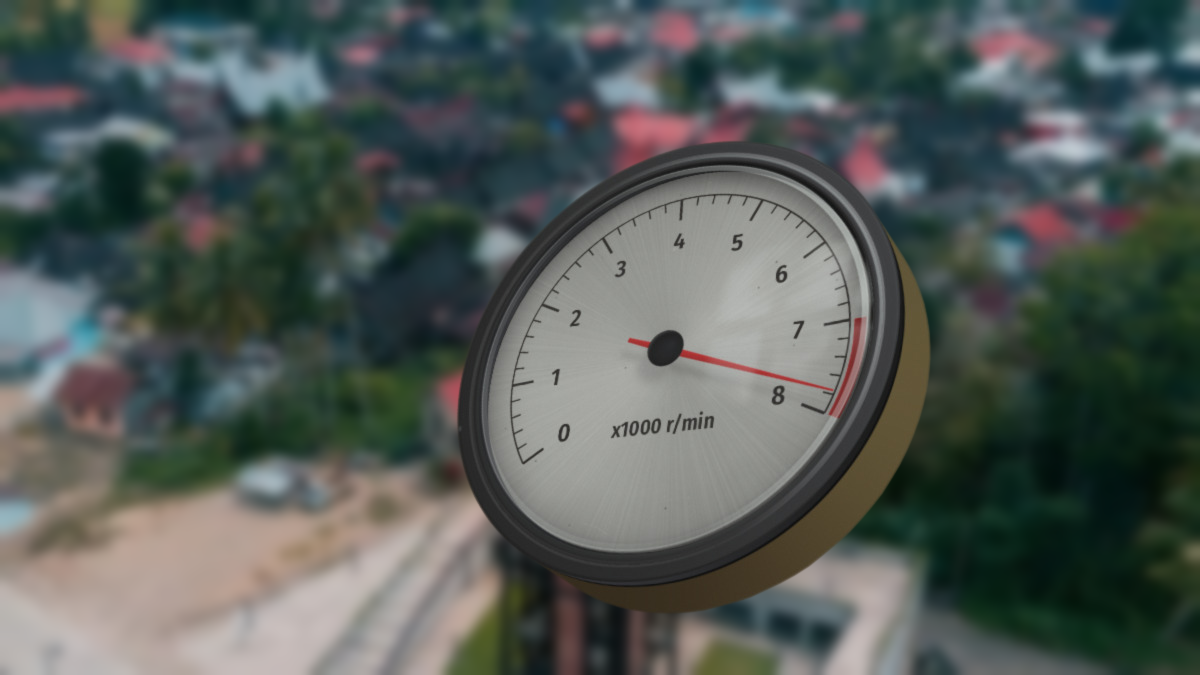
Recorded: 7800 rpm
